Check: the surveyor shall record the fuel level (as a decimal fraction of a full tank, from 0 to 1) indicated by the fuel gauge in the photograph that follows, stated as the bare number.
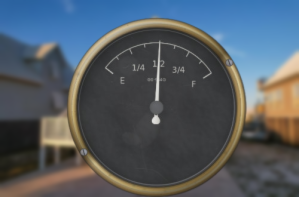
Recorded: 0.5
